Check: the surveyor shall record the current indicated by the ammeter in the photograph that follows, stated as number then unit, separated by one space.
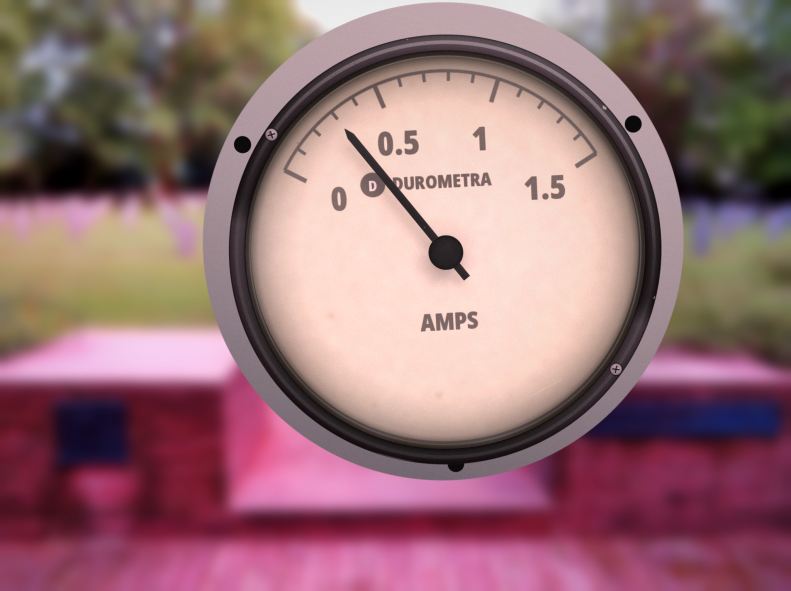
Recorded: 0.3 A
